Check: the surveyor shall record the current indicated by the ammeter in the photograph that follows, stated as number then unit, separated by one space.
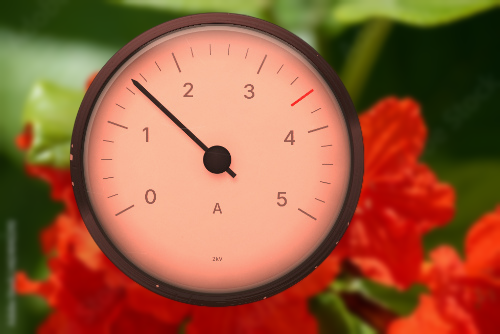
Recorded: 1.5 A
